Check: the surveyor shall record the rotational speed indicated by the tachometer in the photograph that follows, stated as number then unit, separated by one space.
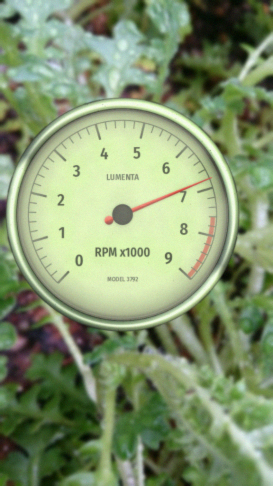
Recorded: 6800 rpm
